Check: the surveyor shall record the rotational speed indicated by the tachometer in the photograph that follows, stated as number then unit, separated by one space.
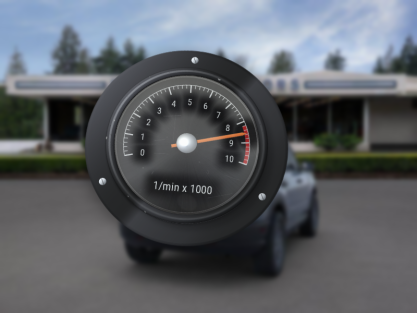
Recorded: 8600 rpm
